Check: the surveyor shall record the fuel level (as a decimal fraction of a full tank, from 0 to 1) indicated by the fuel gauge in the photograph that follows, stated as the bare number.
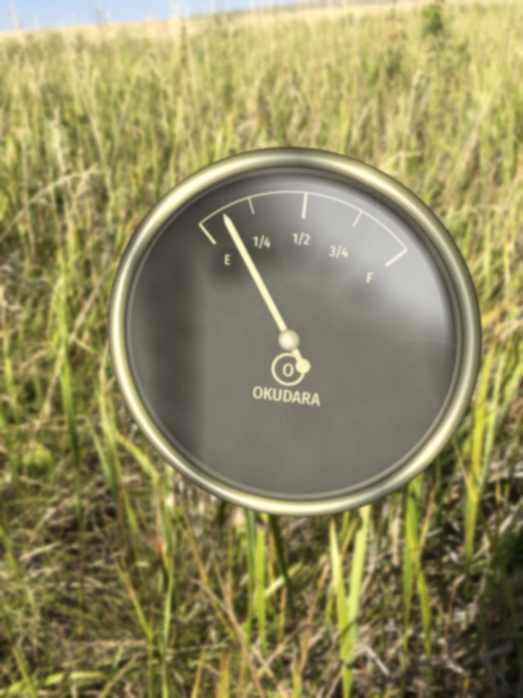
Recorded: 0.125
